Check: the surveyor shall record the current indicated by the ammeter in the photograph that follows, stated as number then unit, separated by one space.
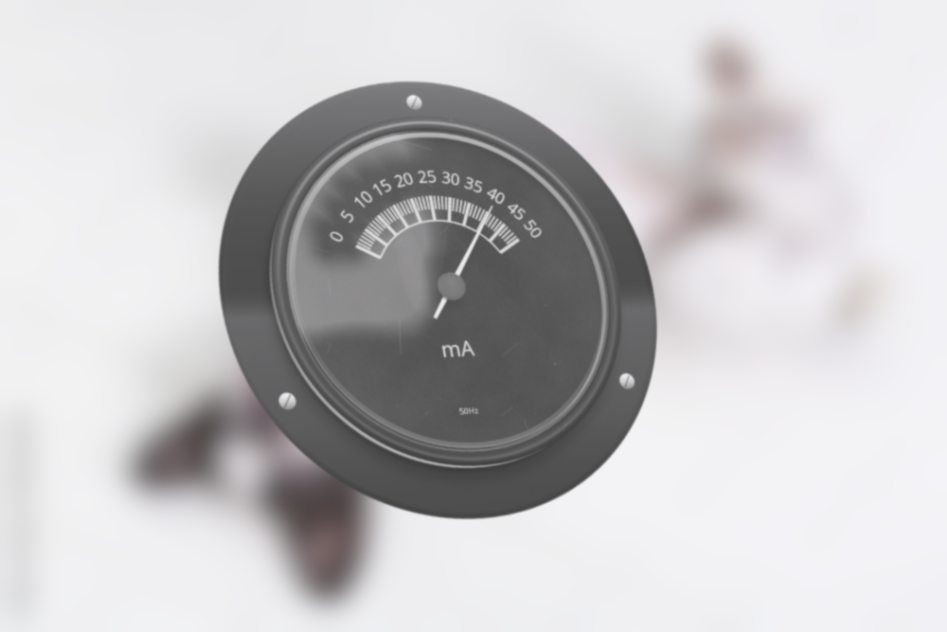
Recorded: 40 mA
